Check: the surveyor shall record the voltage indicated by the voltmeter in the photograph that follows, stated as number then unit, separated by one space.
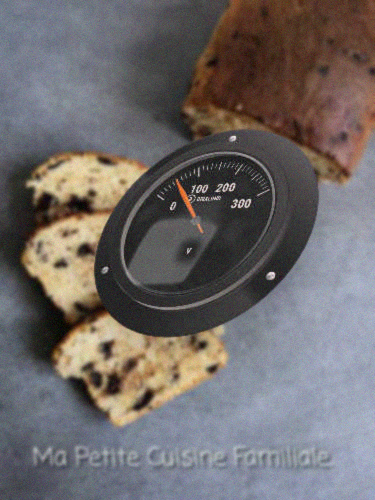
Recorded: 50 V
